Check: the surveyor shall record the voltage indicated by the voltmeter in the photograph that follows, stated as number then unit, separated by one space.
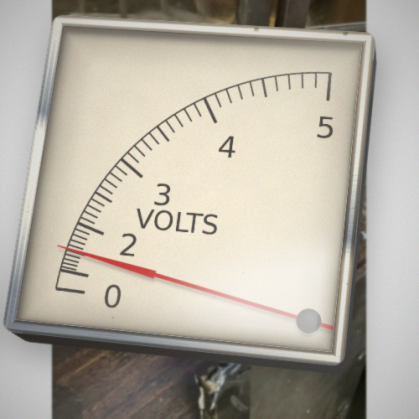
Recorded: 1.5 V
